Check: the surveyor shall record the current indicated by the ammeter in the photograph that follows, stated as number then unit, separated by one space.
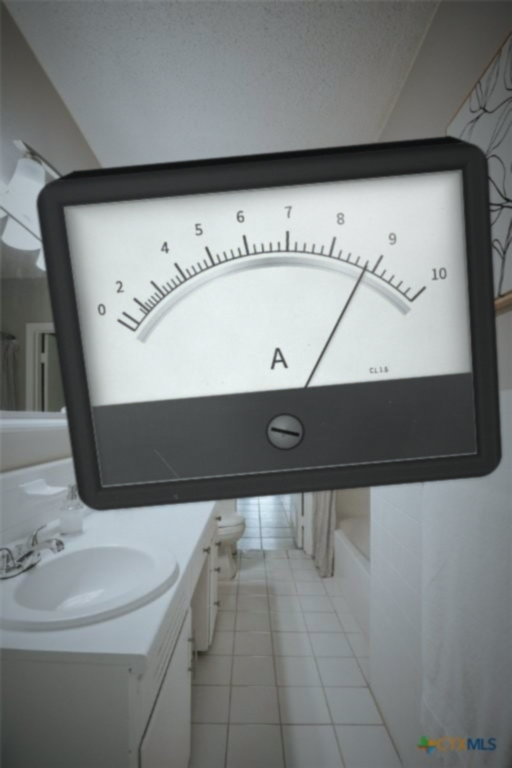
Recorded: 8.8 A
